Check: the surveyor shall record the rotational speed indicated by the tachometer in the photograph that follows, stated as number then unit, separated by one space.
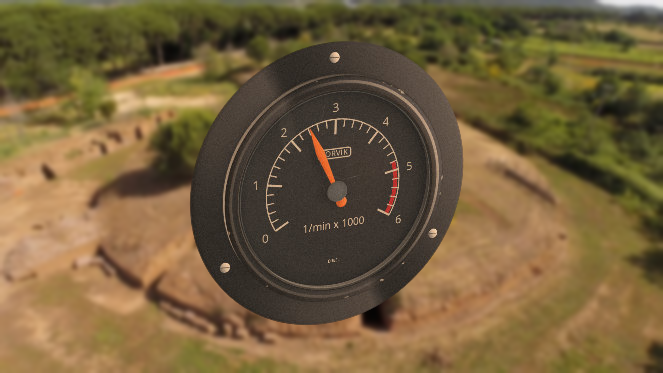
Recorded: 2400 rpm
